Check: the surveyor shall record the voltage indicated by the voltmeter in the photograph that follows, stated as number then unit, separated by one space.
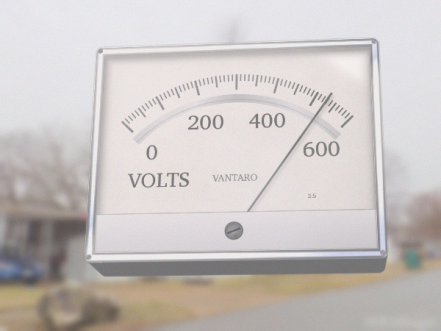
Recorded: 530 V
